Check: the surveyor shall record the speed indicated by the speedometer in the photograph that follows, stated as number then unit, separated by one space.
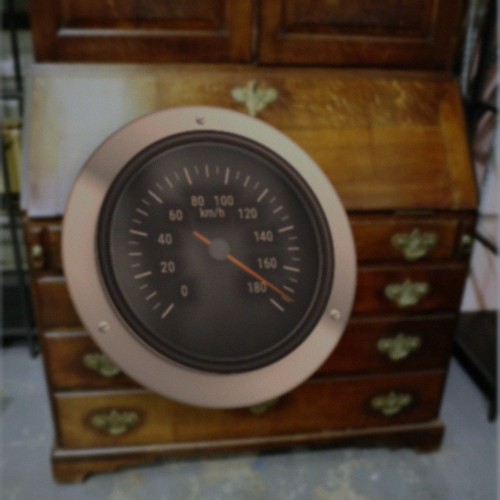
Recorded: 175 km/h
